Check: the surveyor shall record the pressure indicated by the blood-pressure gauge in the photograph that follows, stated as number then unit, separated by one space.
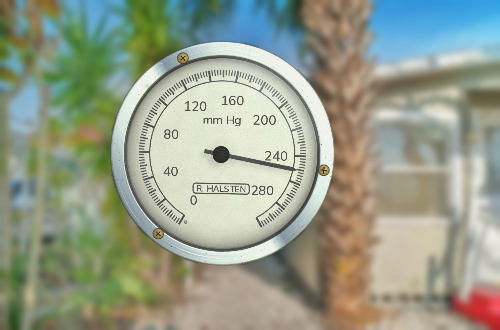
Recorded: 250 mmHg
